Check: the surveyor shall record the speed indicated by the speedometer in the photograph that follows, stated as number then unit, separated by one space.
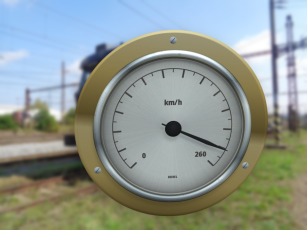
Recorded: 240 km/h
